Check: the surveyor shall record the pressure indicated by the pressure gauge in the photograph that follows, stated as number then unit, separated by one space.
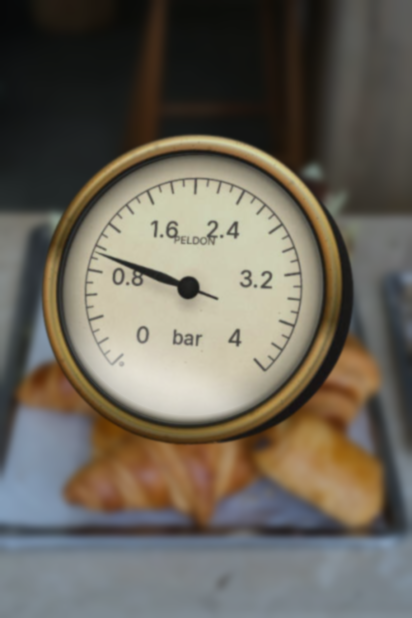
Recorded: 0.95 bar
